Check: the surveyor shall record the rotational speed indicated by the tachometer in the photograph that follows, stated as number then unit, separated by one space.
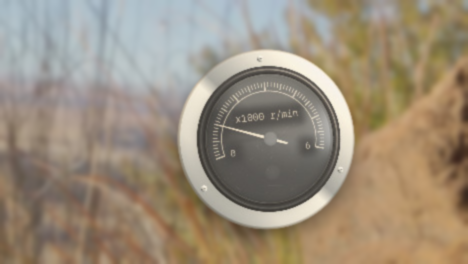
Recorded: 1000 rpm
